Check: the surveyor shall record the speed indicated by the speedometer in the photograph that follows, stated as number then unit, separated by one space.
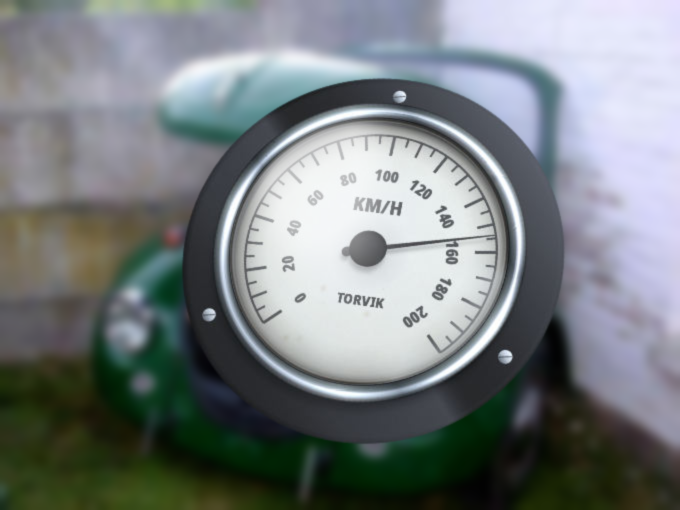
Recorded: 155 km/h
